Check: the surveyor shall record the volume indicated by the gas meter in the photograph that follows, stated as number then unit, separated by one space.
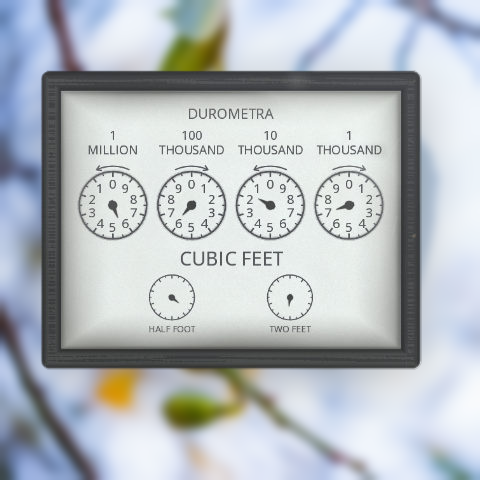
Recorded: 561700 ft³
